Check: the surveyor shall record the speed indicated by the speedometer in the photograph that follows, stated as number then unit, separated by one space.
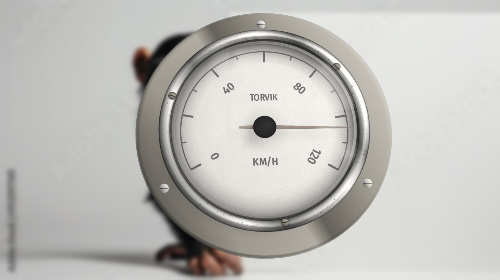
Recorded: 105 km/h
